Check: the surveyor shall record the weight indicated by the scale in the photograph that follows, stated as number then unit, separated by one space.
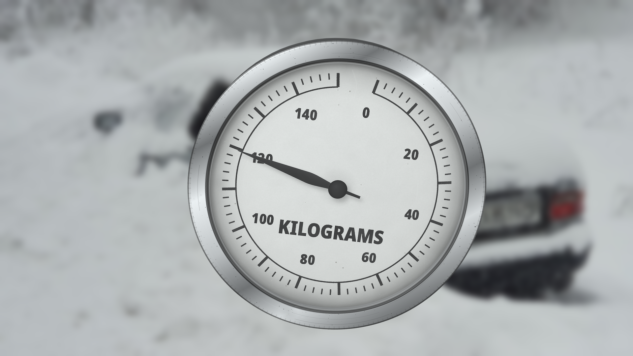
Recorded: 120 kg
